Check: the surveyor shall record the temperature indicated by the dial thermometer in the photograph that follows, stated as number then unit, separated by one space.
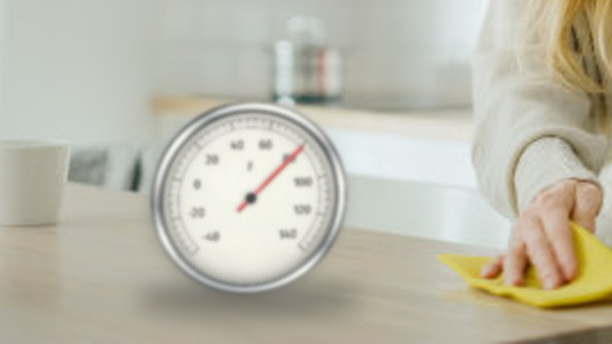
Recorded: 80 °F
